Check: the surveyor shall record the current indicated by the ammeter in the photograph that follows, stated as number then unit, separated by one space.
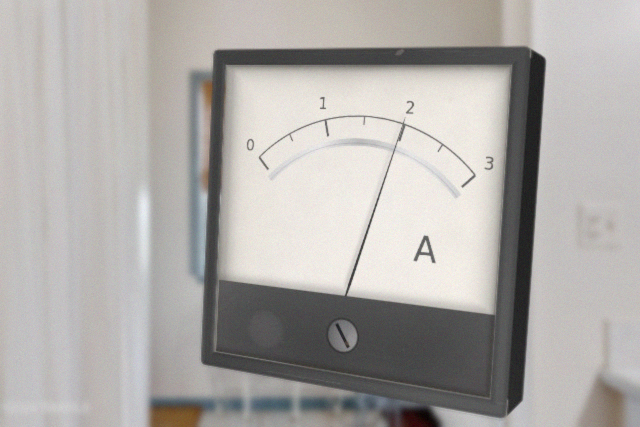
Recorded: 2 A
